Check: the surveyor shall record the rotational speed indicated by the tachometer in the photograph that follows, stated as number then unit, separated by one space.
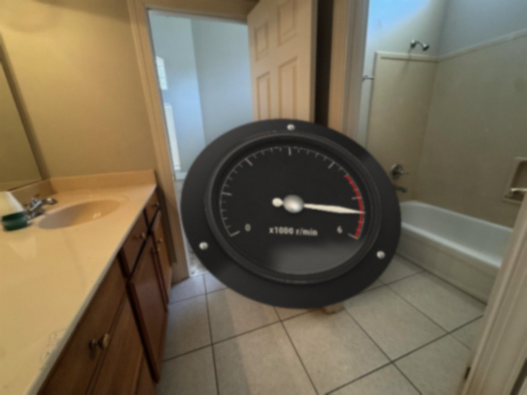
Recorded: 5400 rpm
